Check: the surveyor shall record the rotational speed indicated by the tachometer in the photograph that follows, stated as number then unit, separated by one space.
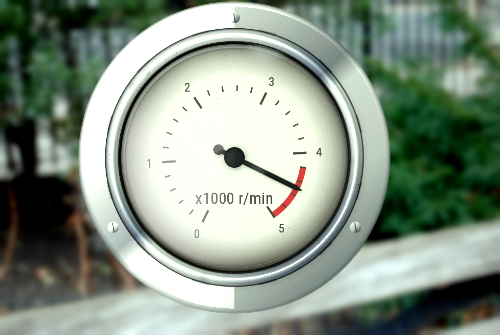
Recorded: 4500 rpm
